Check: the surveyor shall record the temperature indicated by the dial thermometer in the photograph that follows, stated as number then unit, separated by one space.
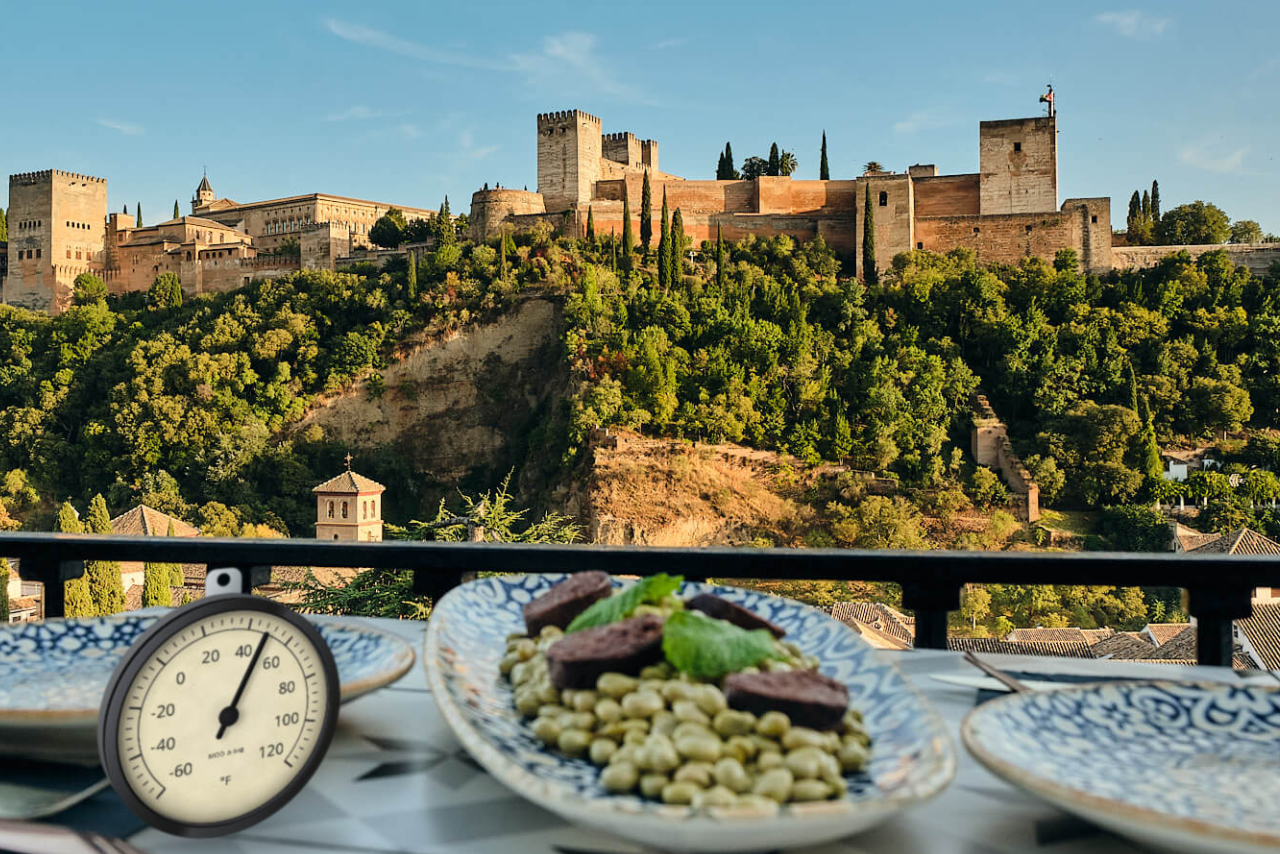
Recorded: 48 °F
